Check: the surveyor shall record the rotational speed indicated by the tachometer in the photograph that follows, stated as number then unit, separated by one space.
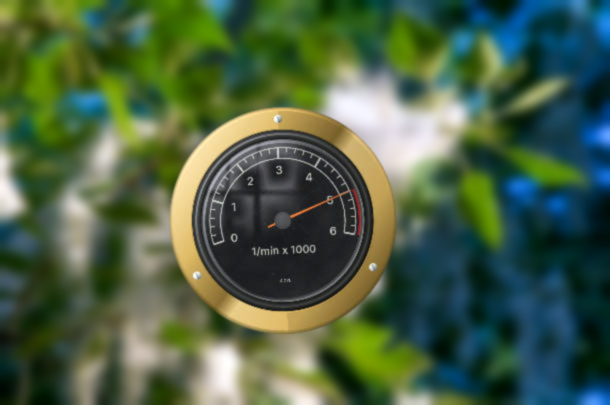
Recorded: 5000 rpm
